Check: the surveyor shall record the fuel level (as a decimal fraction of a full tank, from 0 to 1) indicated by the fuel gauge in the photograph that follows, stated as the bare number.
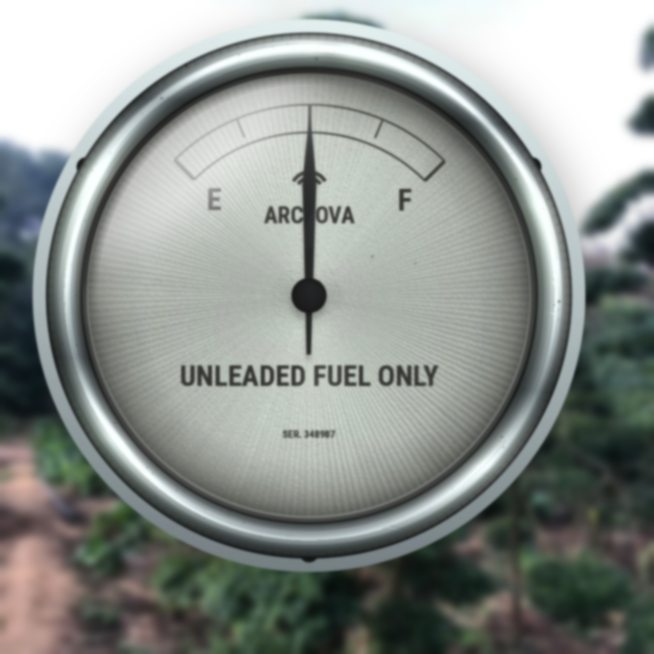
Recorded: 0.5
